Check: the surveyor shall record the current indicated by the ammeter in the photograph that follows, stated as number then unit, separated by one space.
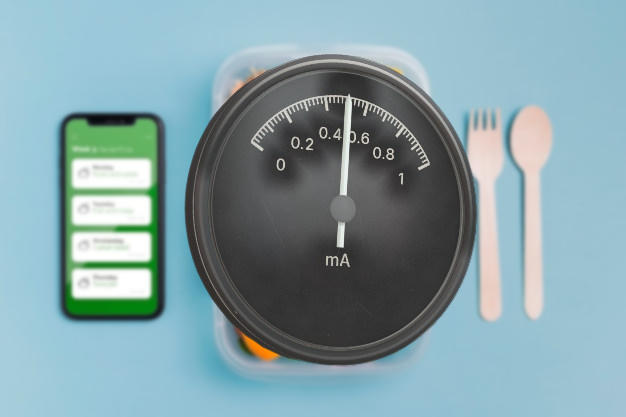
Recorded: 0.5 mA
